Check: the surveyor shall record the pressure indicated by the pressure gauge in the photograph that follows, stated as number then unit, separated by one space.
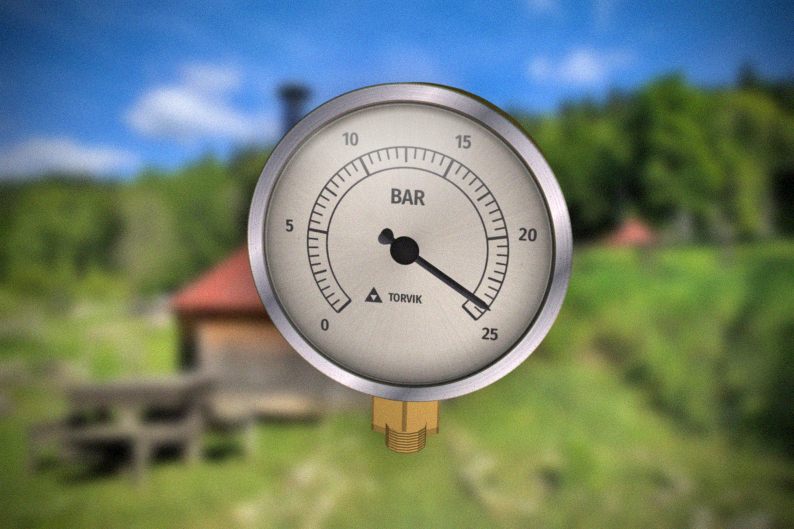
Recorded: 24 bar
